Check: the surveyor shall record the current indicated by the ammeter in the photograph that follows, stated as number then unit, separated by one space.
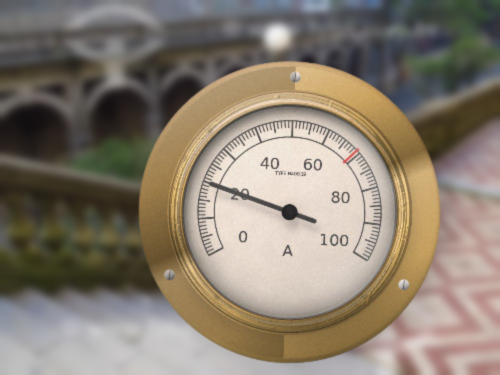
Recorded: 20 A
